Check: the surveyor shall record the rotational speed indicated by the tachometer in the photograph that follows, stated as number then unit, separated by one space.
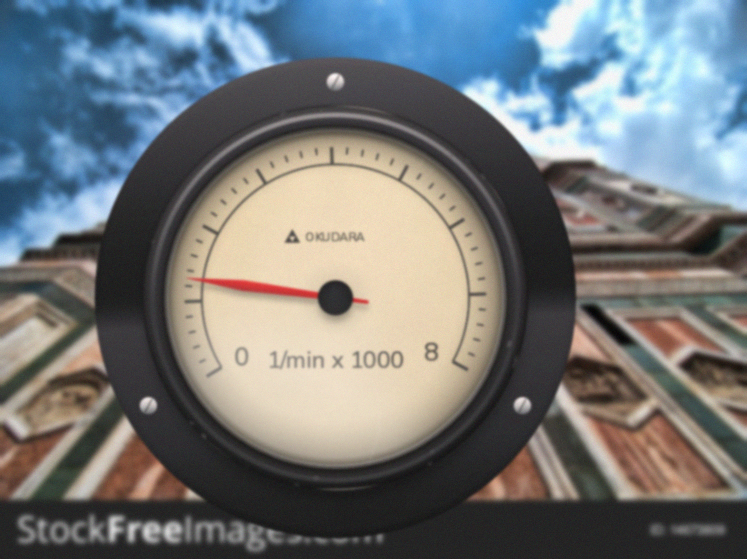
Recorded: 1300 rpm
